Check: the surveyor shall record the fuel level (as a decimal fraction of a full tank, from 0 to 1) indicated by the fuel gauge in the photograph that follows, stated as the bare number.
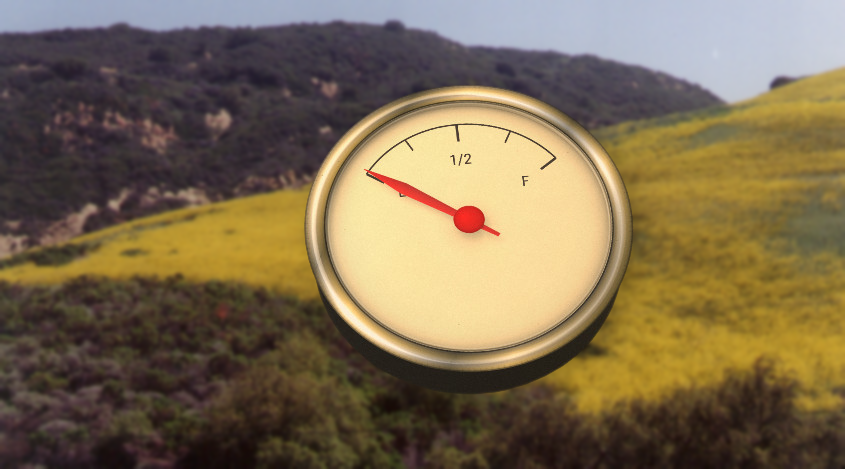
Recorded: 0
